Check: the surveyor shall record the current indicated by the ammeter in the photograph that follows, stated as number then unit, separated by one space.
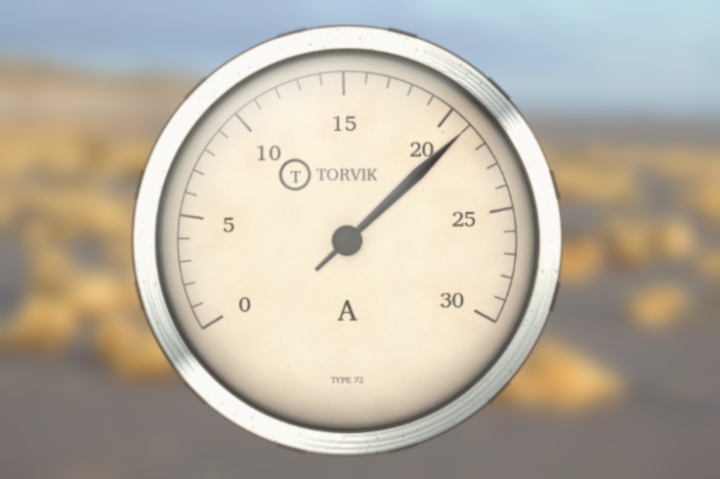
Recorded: 21 A
